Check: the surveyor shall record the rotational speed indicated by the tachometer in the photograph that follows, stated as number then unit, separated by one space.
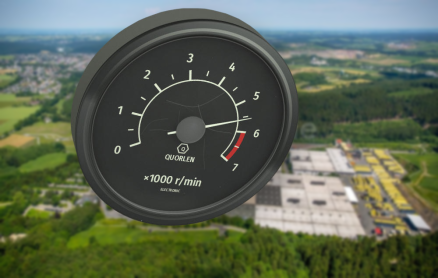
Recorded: 5500 rpm
